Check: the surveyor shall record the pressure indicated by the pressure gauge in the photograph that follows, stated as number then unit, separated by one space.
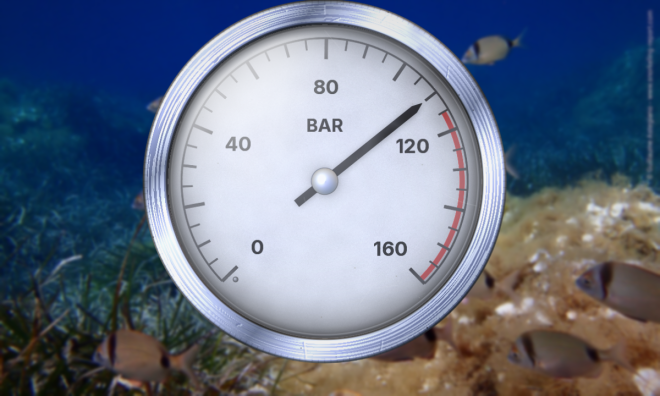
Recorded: 110 bar
